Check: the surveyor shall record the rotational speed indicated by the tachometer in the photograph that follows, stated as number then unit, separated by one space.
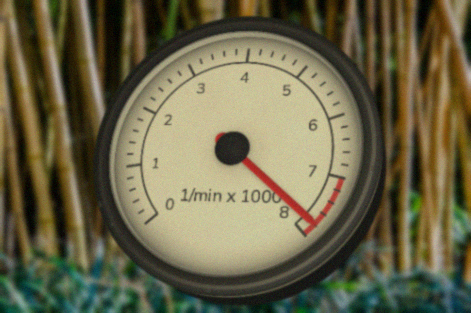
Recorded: 7800 rpm
